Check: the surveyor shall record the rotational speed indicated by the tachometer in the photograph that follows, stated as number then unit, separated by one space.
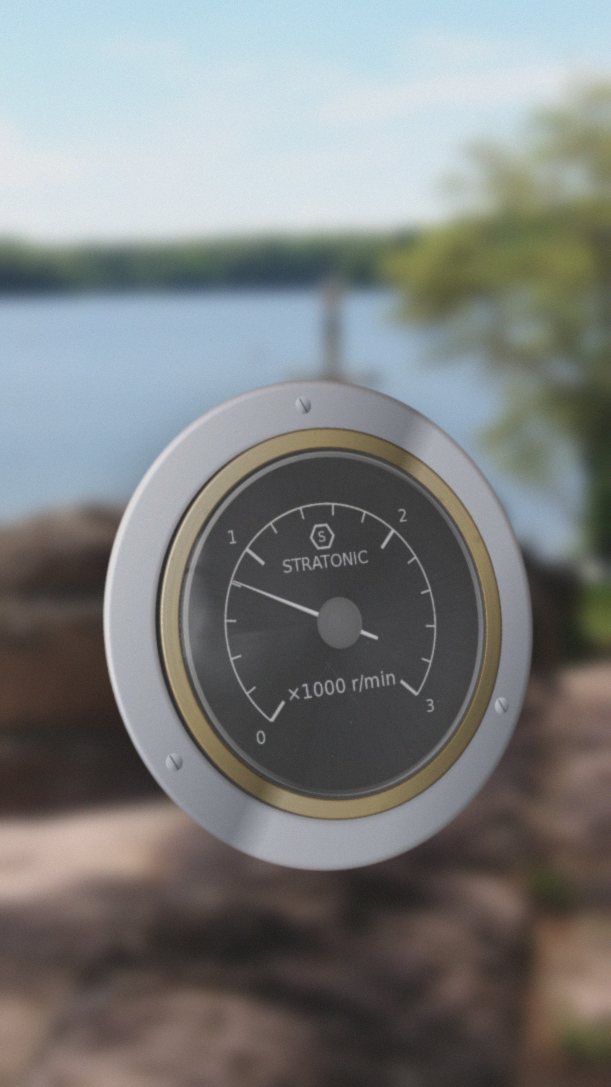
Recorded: 800 rpm
